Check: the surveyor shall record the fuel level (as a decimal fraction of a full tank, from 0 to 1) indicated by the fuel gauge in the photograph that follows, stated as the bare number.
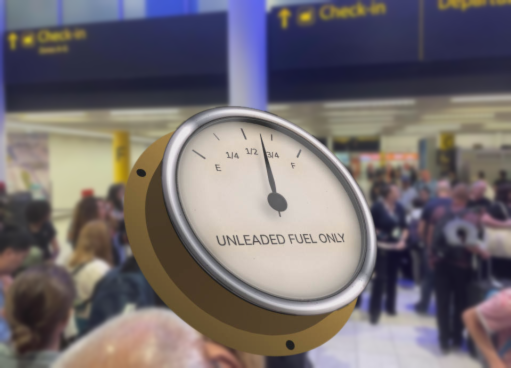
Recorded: 0.625
